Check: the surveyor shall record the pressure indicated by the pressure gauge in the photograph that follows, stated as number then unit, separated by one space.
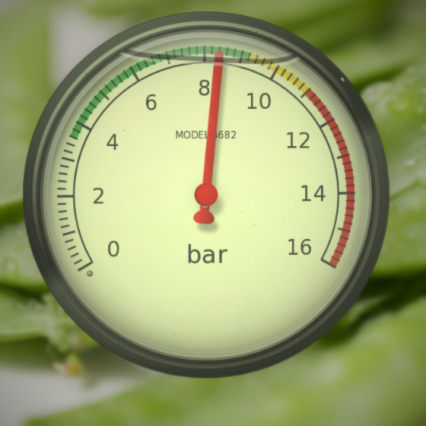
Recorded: 8.4 bar
